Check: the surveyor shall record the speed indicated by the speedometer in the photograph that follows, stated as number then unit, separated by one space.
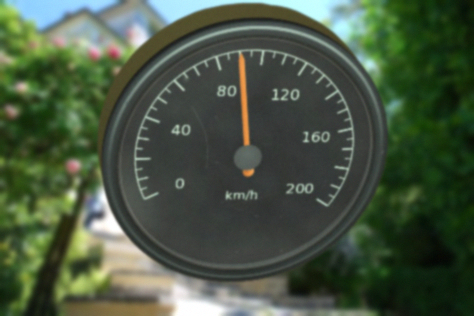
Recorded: 90 km/h
